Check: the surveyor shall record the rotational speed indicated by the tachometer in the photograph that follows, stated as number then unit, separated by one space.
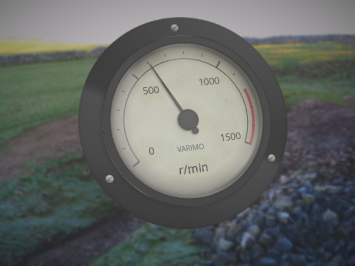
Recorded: 600 rpm
